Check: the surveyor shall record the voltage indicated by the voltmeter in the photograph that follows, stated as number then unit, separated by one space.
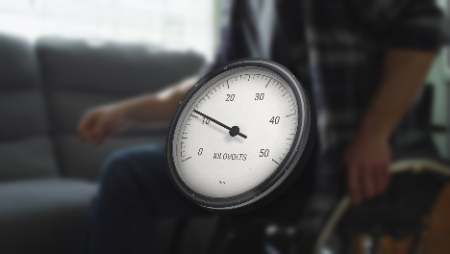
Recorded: 11 kV
